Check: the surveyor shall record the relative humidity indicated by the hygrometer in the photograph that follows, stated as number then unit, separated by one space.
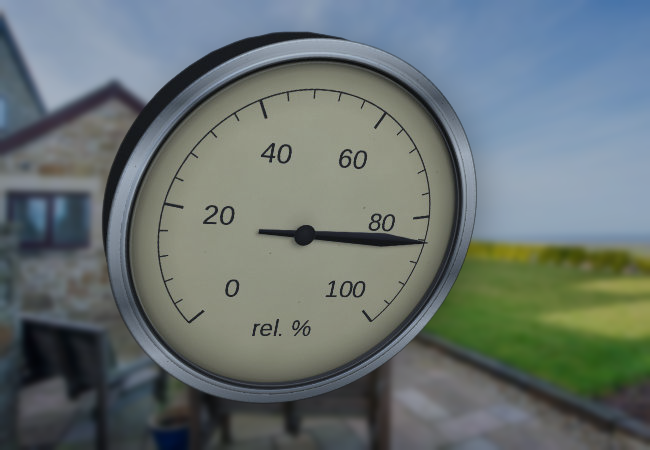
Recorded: 84 %
